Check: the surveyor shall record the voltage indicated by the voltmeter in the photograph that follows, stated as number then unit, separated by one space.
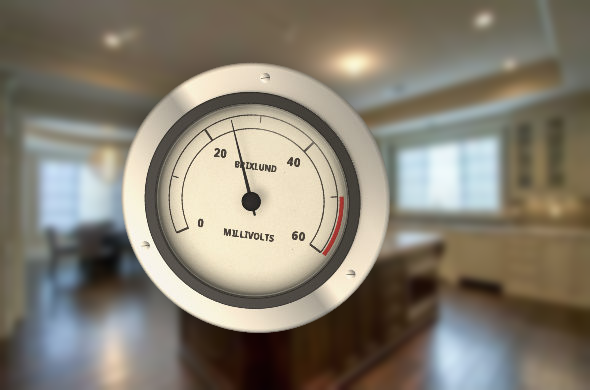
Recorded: 25 mV
